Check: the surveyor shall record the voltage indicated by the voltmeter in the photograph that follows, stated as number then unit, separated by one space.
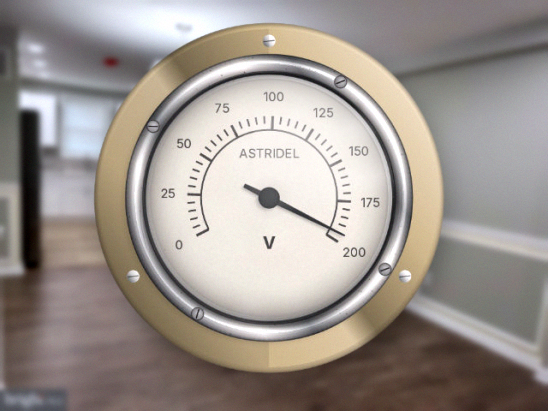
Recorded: 195 V
